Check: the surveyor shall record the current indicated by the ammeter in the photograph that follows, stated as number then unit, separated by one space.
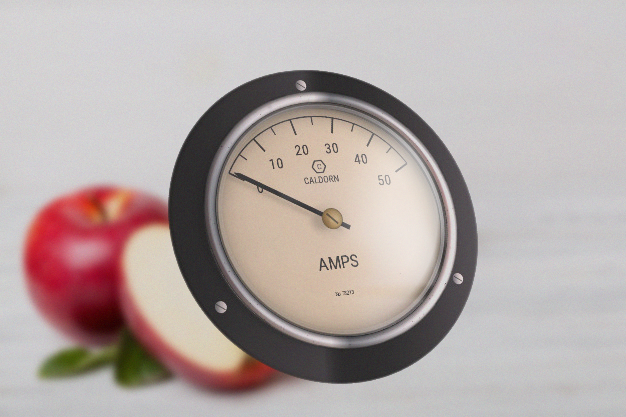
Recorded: 0 A
